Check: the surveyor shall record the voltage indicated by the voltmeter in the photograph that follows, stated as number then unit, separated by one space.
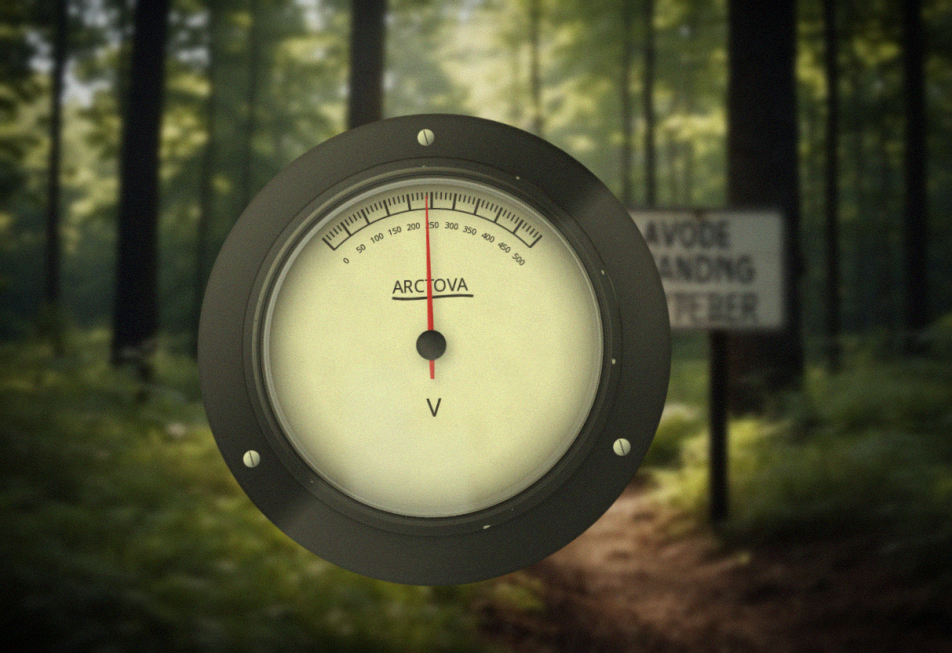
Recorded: 240 V
